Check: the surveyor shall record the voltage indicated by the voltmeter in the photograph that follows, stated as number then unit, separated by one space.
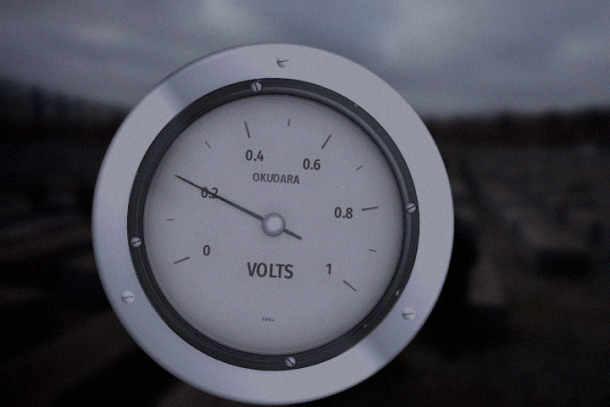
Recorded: 0.2 V
